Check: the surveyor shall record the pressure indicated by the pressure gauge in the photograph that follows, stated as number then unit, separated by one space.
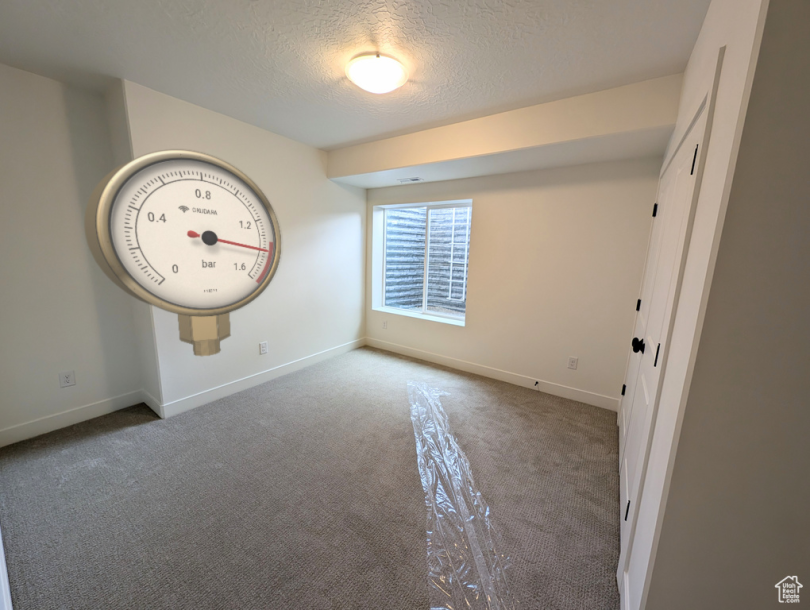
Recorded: 1.4 bar
